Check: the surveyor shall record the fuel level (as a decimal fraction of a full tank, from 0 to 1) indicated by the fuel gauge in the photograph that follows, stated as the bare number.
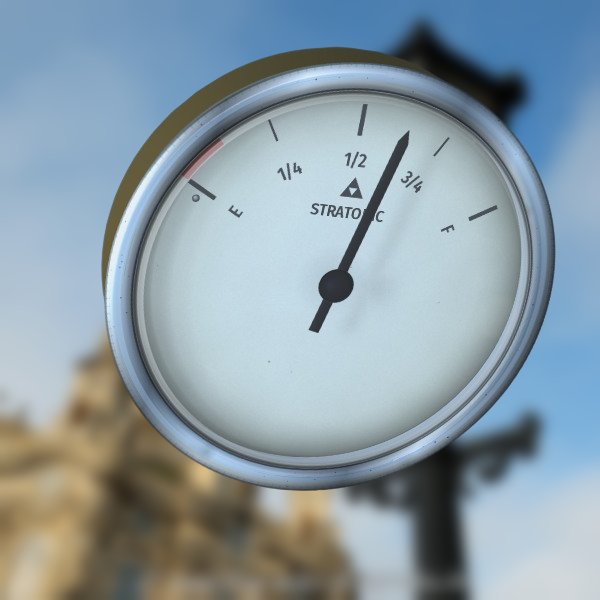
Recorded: 0.625
